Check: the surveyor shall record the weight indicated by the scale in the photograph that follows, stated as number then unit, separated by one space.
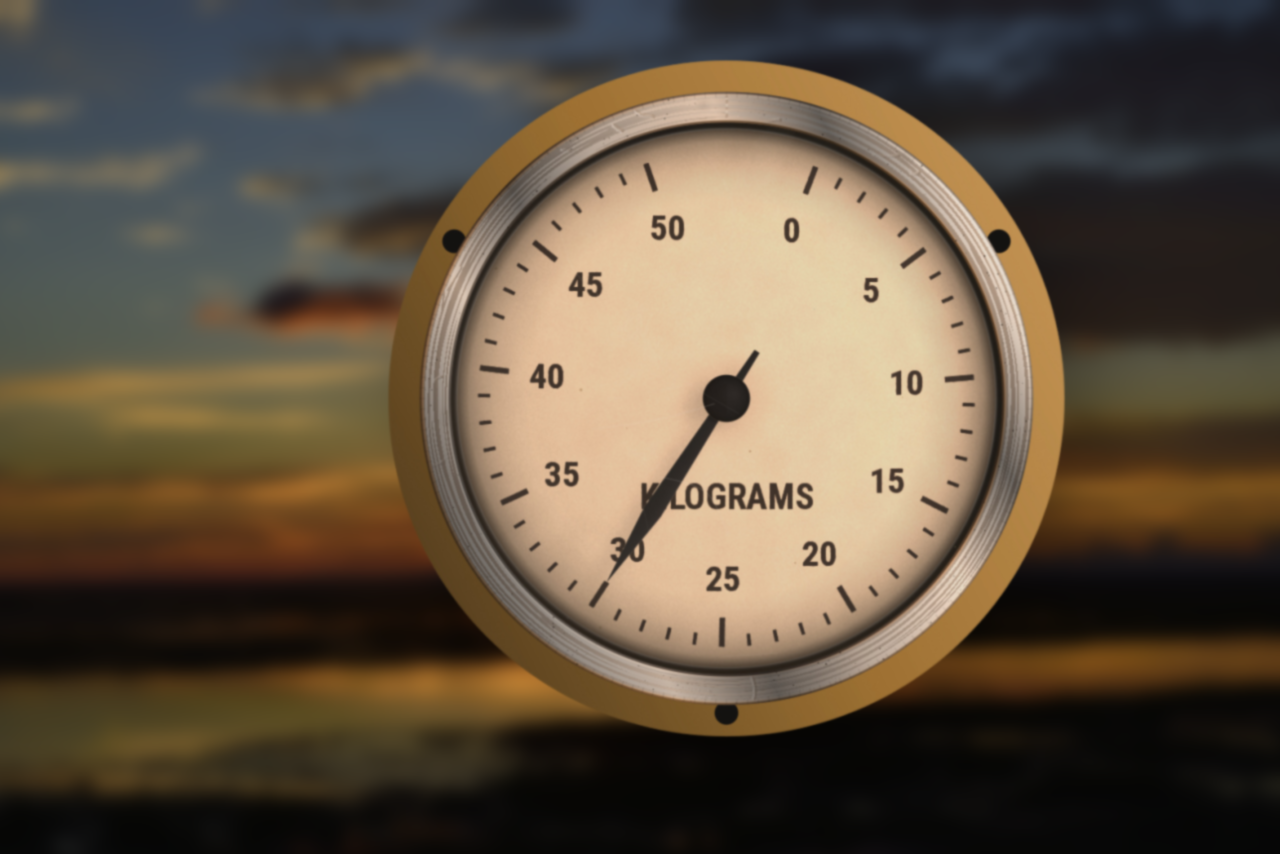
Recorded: 30 kg
